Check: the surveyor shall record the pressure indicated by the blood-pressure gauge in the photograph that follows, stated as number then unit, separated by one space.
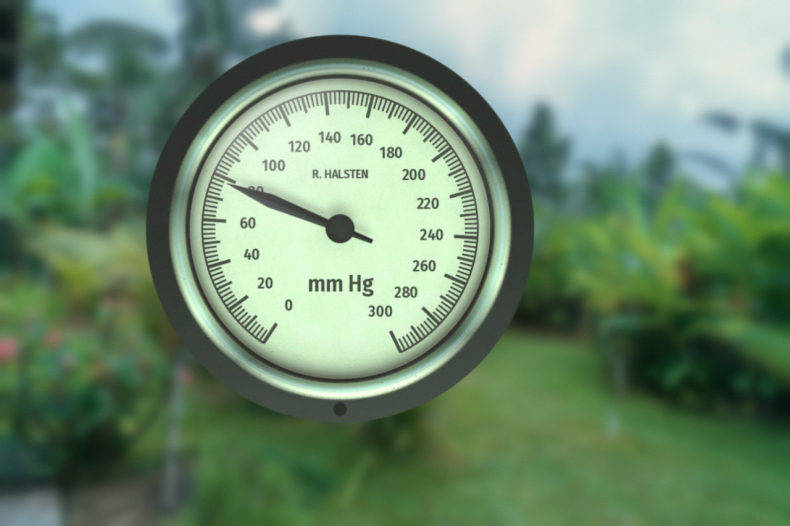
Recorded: 78 mmHg
